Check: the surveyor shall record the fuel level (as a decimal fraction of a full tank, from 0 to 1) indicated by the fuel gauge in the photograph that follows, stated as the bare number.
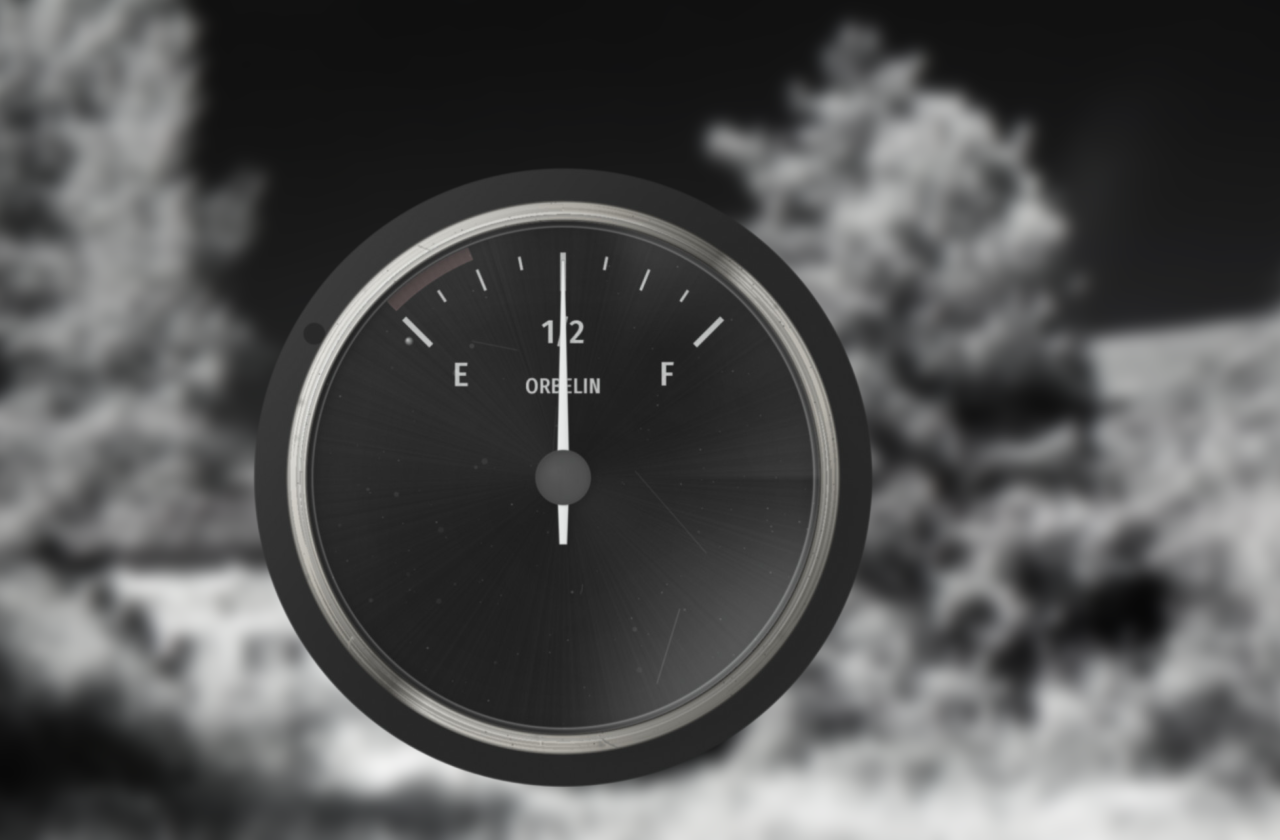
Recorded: 0.5
